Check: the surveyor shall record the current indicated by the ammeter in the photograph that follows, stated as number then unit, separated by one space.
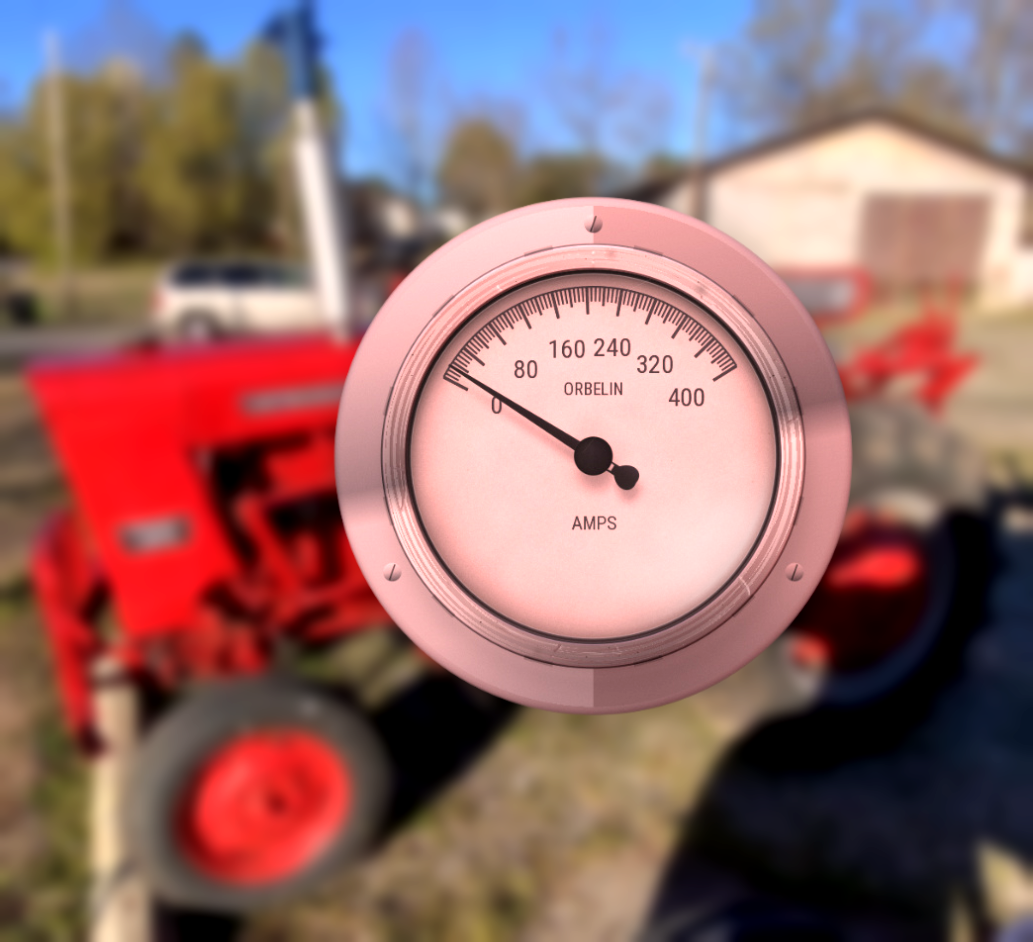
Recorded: 15 A
